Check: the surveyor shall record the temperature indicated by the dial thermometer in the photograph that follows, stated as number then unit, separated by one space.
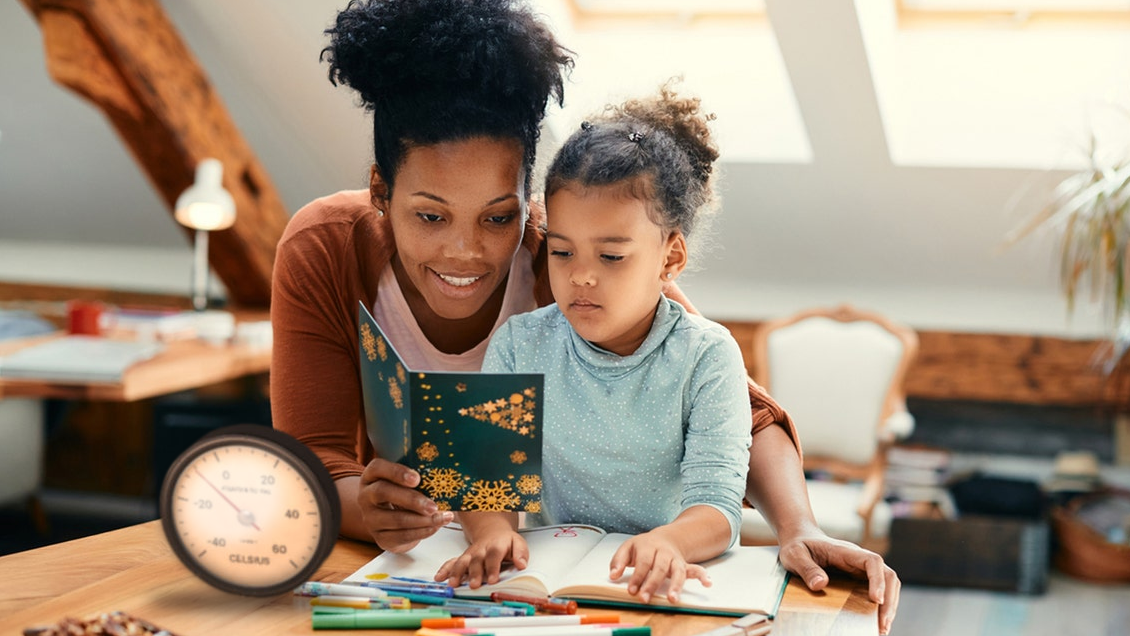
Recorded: -8 °C
